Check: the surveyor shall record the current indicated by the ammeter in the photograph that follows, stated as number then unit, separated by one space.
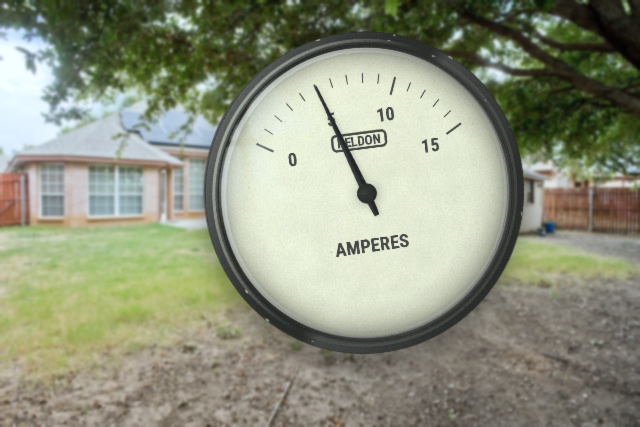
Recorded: 5 A
